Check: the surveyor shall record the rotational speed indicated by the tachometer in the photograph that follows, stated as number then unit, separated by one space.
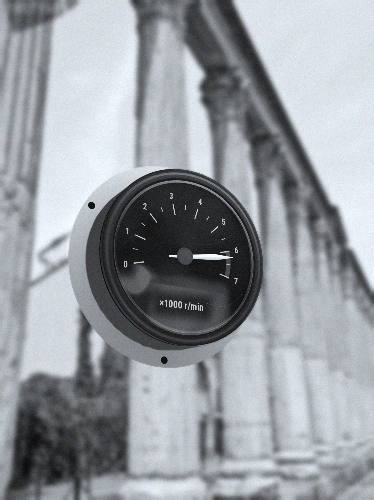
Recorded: 6250 rpm
